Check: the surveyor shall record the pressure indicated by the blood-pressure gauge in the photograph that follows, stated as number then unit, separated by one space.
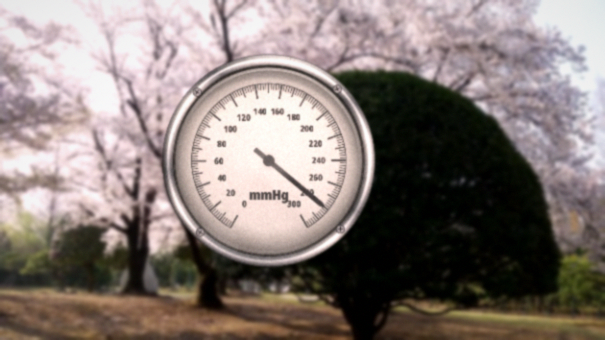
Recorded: 280 mmHg
